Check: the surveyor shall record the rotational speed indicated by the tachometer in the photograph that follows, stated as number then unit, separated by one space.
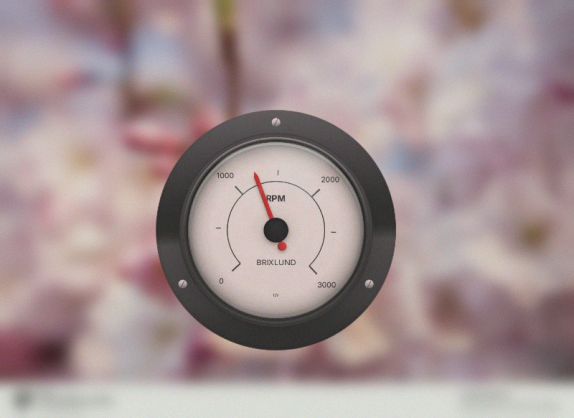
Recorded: 1250 rpm
